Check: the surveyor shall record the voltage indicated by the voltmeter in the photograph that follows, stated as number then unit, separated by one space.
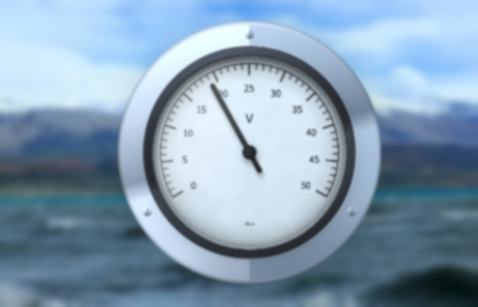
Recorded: 19 V
